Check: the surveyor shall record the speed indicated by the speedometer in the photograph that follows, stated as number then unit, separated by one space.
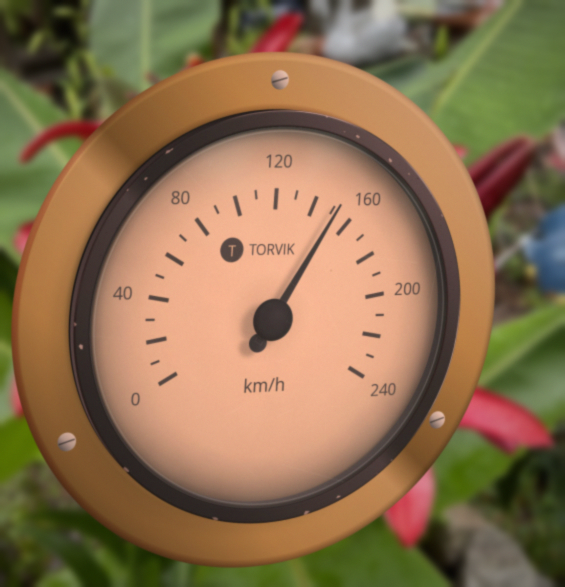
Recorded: 150 km/h
